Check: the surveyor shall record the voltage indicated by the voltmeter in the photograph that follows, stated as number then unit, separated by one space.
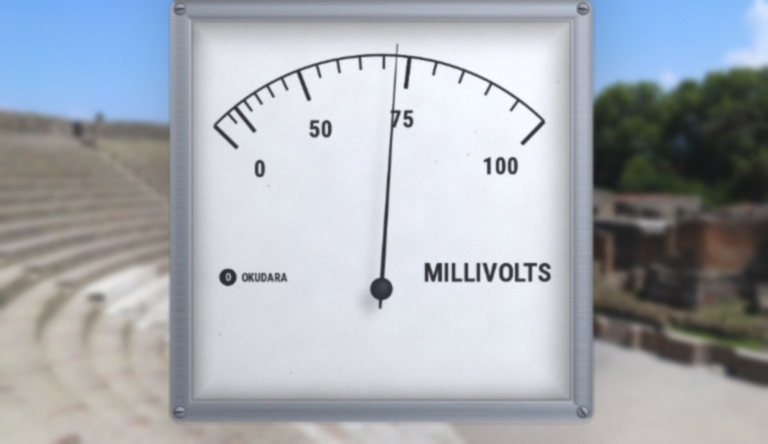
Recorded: 72.5 mV
